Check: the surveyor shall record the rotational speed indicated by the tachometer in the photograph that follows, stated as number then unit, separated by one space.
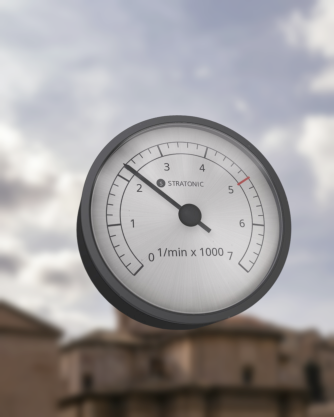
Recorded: 2200 rpm
